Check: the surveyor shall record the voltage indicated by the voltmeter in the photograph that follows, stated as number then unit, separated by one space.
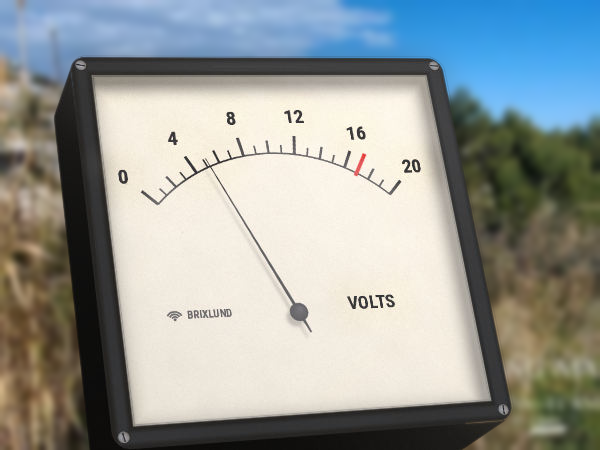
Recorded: 5 V
